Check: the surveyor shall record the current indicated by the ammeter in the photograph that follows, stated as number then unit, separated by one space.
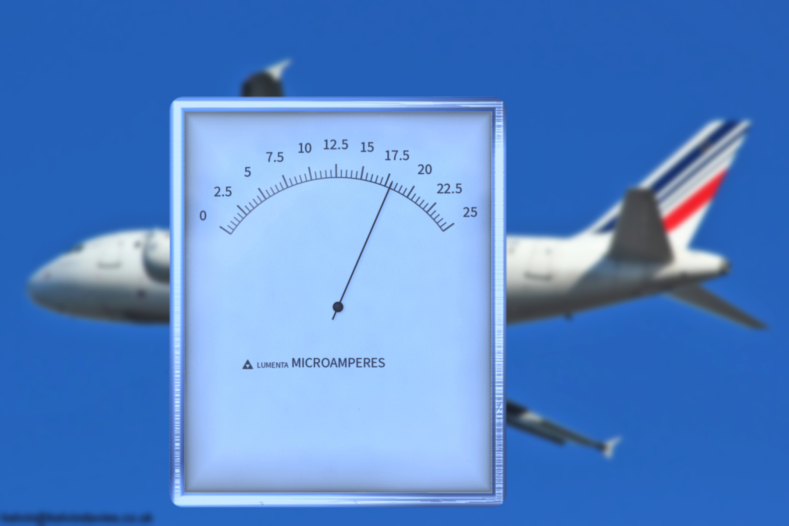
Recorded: 18 µA
